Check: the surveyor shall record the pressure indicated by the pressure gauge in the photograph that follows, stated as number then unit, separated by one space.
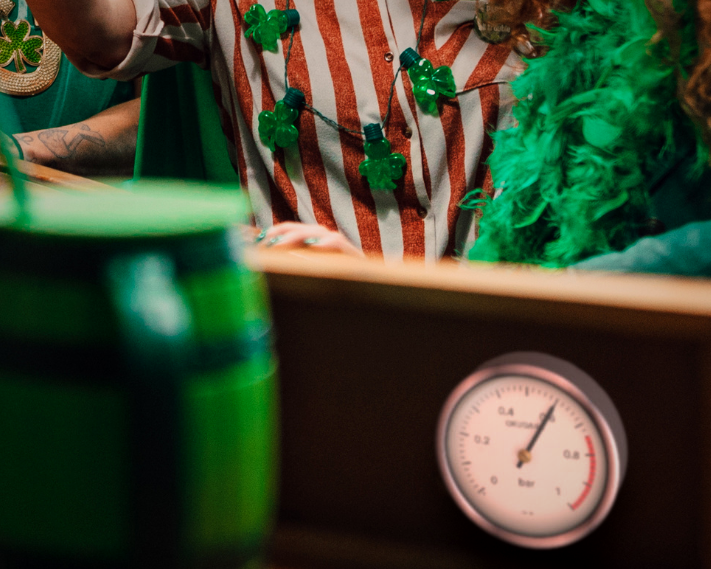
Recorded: 0.6 bar
